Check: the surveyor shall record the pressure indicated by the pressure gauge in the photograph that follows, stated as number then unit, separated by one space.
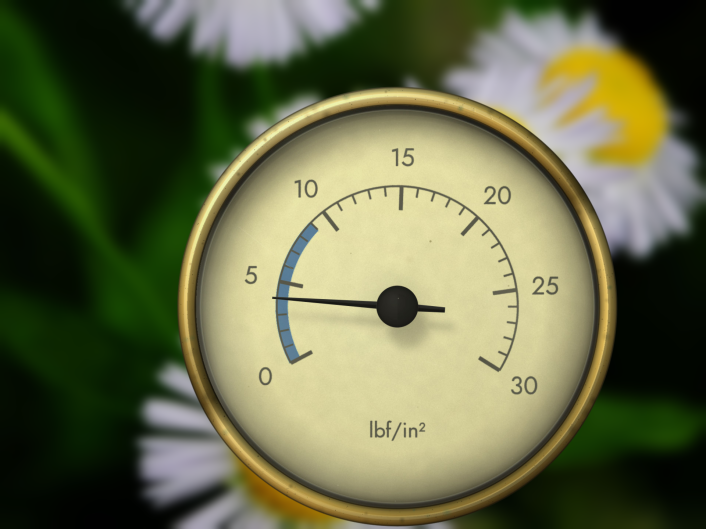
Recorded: 4 psi
